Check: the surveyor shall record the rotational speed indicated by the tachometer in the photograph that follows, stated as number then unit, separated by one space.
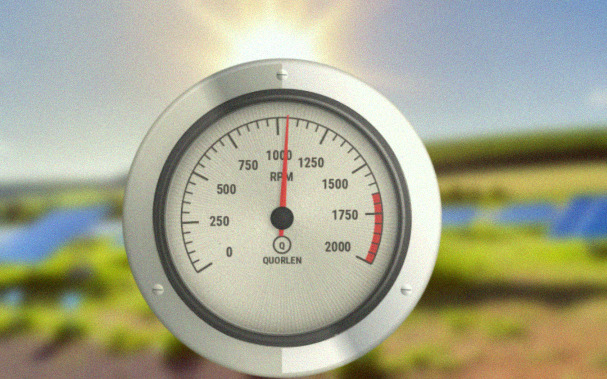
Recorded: 1050 rpm
